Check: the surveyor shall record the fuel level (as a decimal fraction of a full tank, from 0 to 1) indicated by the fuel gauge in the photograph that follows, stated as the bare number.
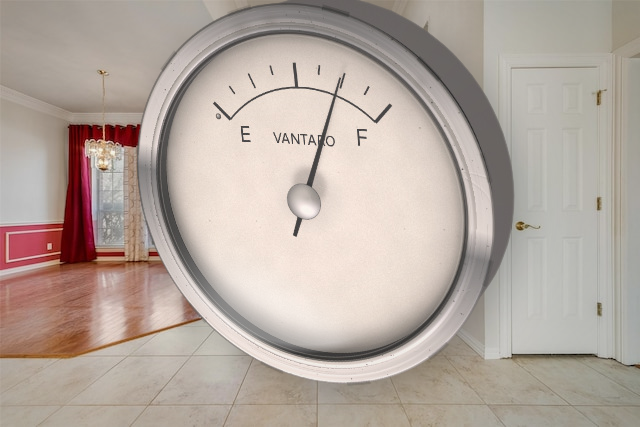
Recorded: 0.75
